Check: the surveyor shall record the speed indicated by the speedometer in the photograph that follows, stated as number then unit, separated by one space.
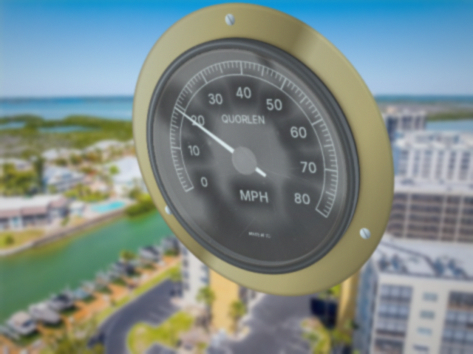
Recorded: 20 mph
